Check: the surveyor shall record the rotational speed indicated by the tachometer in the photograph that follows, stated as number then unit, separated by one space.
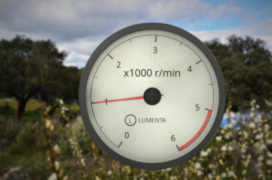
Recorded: 1000 rpm
